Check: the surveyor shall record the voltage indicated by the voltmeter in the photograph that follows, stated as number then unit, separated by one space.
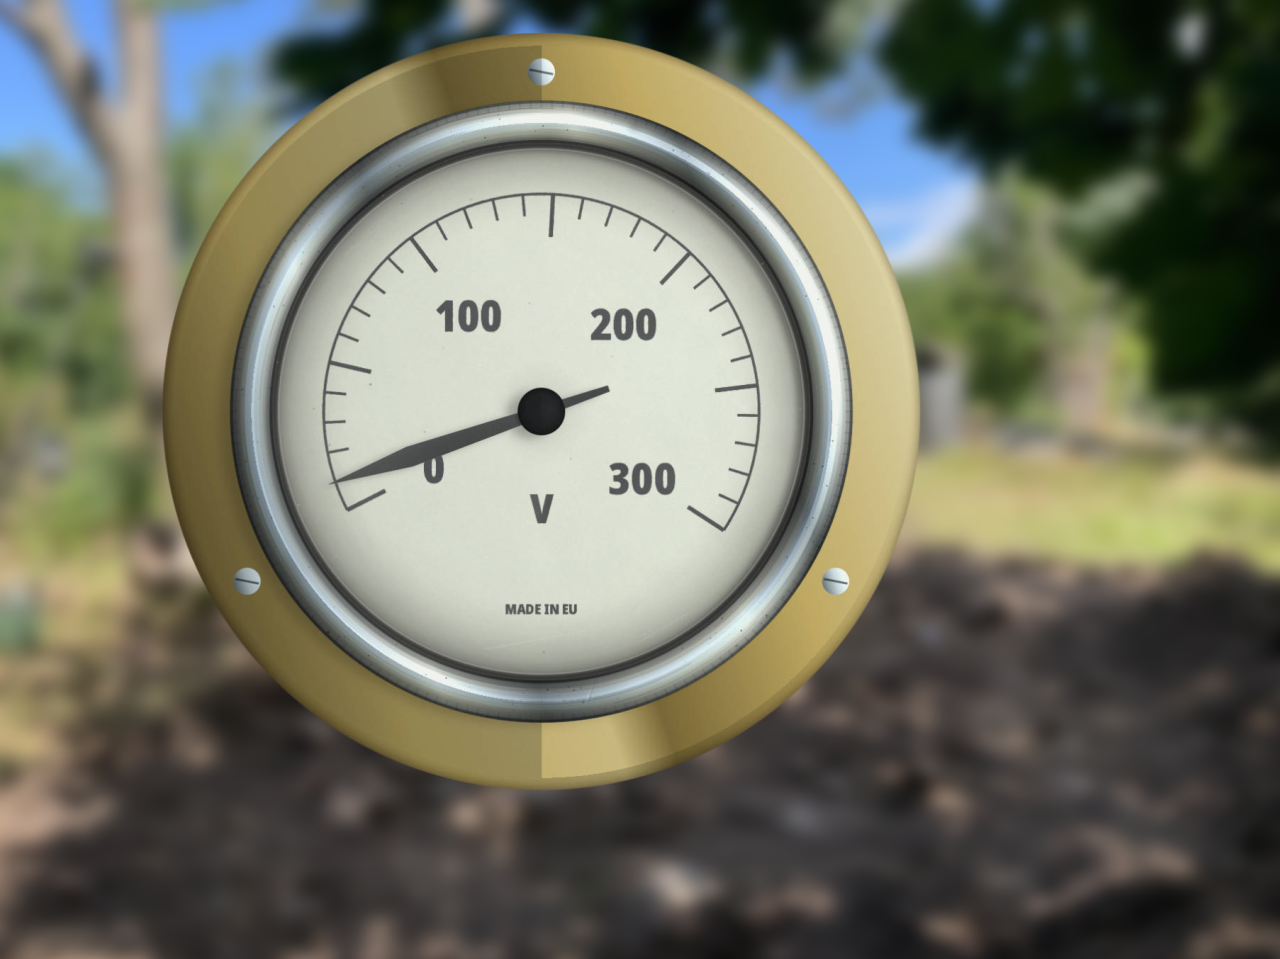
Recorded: 10 V
